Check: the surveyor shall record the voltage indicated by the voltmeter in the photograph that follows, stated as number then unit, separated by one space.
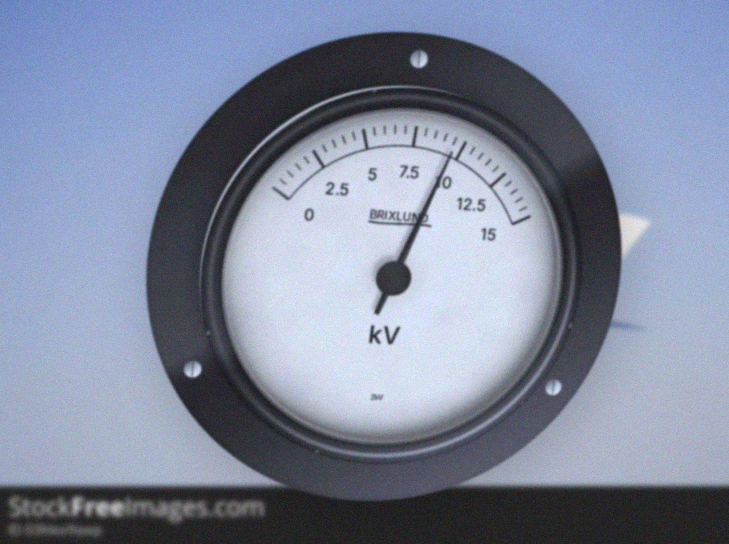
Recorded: 9.5 kV
